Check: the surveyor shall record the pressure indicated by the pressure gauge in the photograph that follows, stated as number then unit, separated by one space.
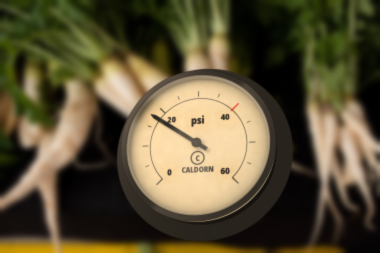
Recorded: 17.5 psi
